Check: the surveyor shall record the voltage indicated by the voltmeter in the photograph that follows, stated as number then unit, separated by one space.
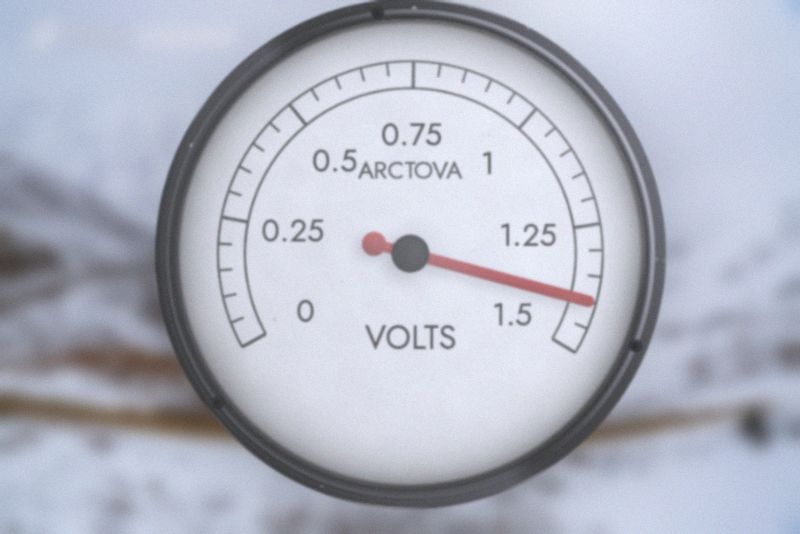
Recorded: 1.4 V
